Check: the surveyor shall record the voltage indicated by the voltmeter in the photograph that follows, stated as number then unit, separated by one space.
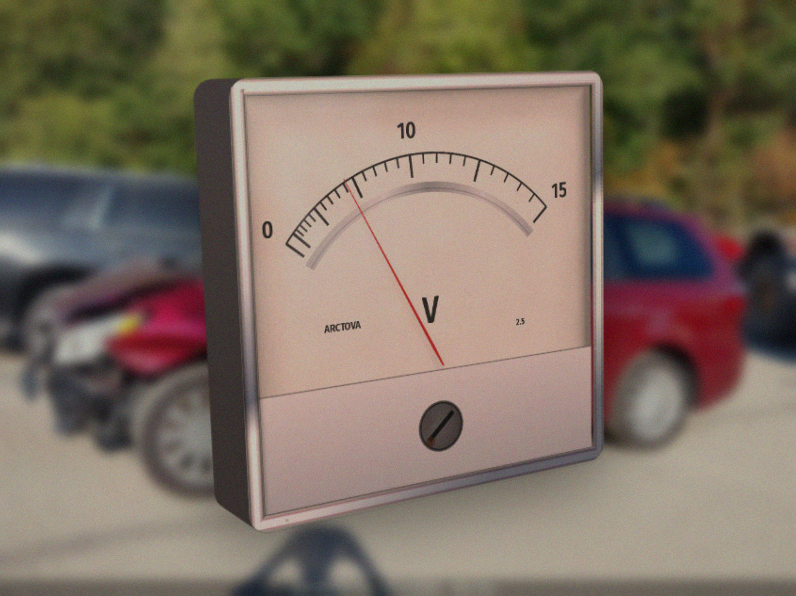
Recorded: 7 V
